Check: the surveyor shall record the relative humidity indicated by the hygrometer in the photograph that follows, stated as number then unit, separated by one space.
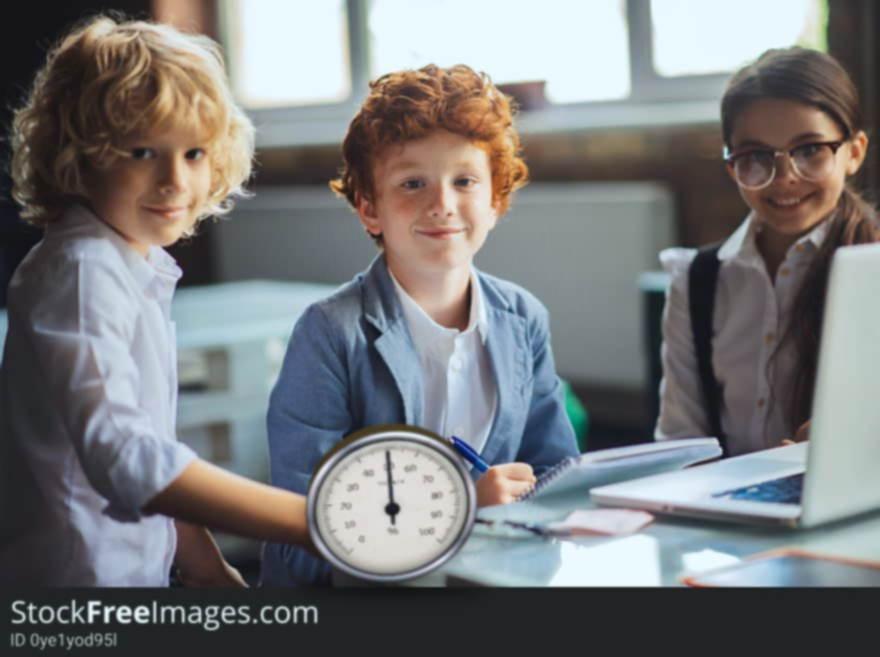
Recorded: 50 %
